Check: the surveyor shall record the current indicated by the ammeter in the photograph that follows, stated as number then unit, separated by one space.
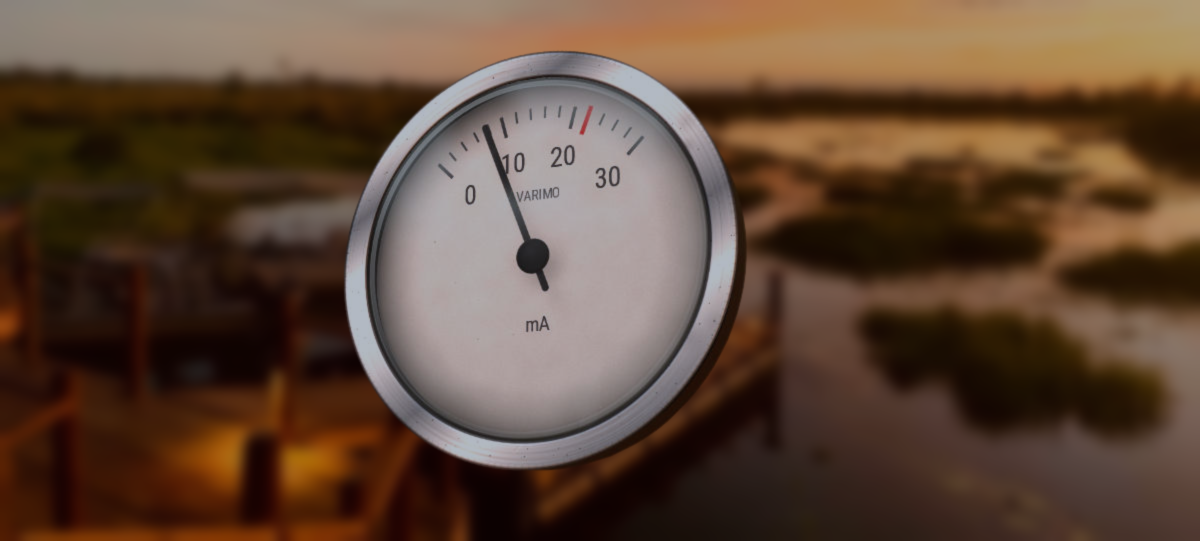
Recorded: 8 mA
